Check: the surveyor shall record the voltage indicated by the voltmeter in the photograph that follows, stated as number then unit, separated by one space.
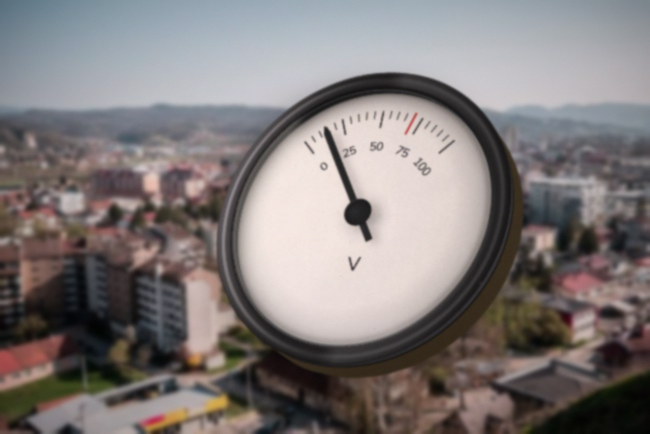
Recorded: 15 V
